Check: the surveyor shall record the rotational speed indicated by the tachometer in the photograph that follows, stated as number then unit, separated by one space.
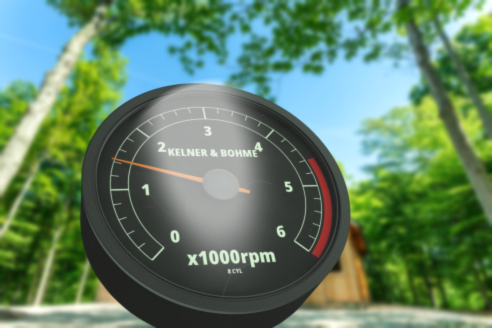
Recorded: 1400 rpm
